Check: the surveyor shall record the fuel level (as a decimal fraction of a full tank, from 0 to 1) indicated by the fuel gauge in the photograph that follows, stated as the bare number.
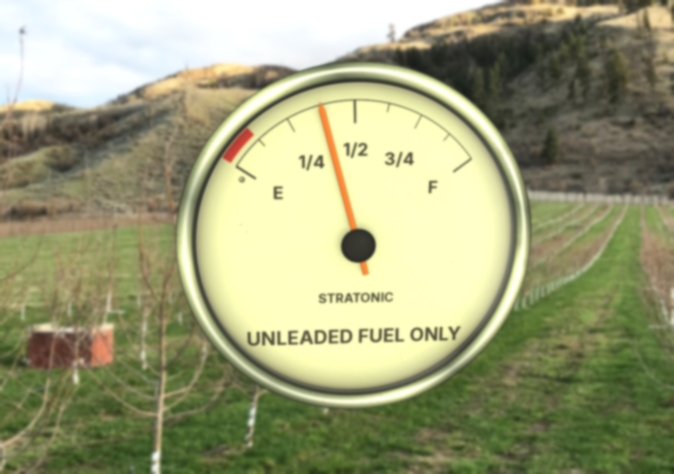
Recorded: 0.375
